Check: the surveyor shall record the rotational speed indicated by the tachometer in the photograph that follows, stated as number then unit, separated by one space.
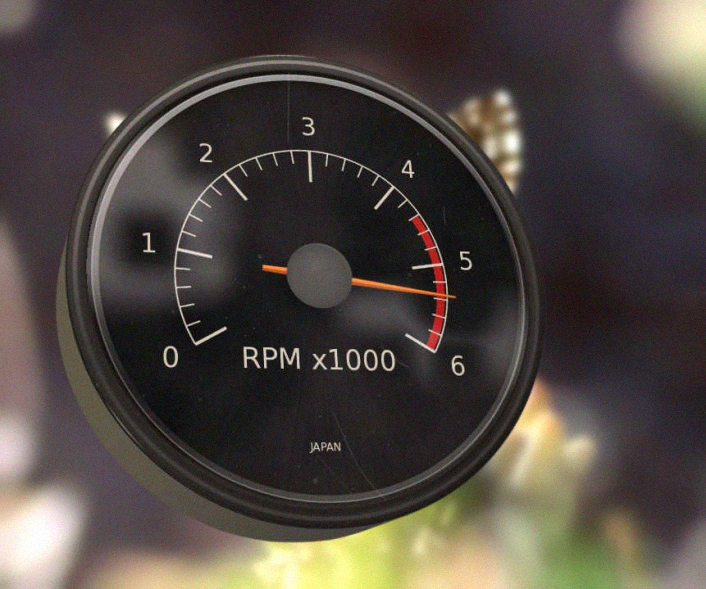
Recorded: 5400 rpm
